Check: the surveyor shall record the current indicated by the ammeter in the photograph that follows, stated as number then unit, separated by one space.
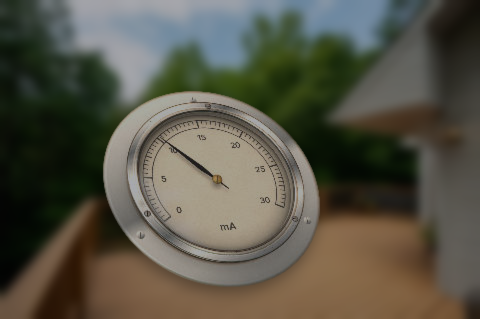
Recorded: 10 mA
